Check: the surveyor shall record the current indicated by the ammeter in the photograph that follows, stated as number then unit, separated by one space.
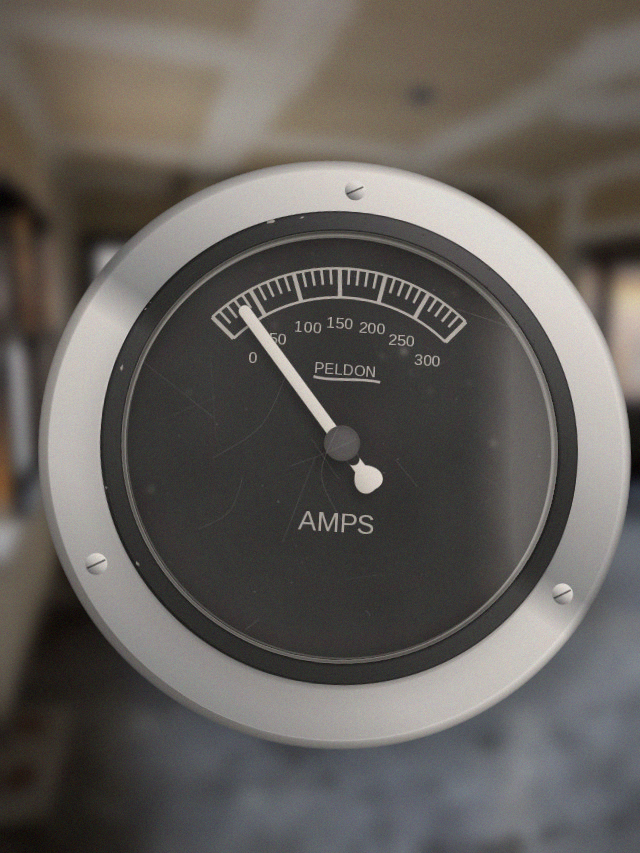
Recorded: 30 A
